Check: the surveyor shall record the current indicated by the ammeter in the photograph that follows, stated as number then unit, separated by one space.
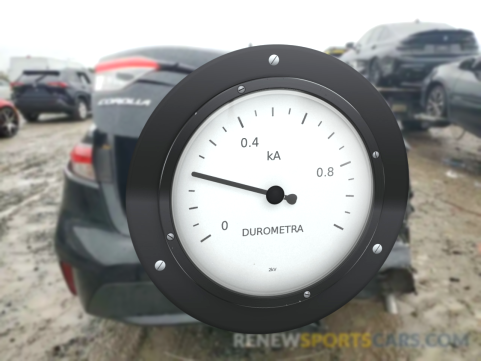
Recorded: 0.2 kA
